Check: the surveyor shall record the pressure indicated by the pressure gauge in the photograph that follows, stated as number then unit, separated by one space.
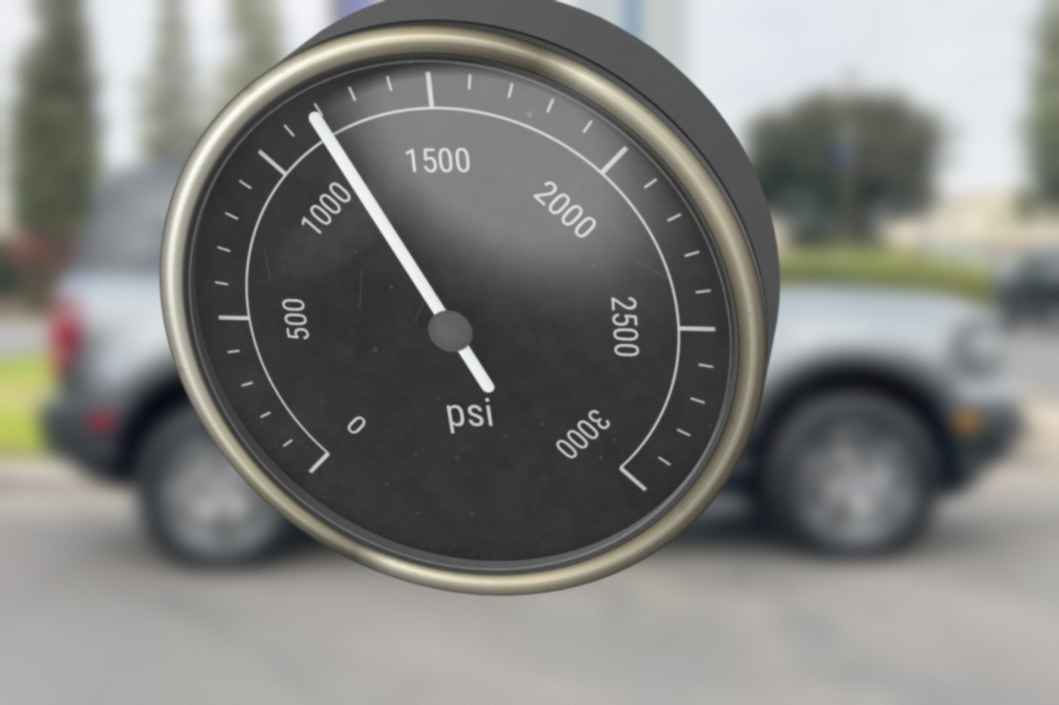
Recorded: 1200 psi
